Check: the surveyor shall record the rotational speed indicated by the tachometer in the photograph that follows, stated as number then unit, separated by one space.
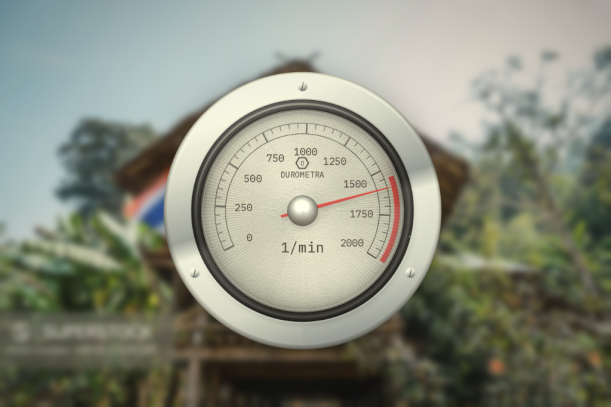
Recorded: 1600 rpm
